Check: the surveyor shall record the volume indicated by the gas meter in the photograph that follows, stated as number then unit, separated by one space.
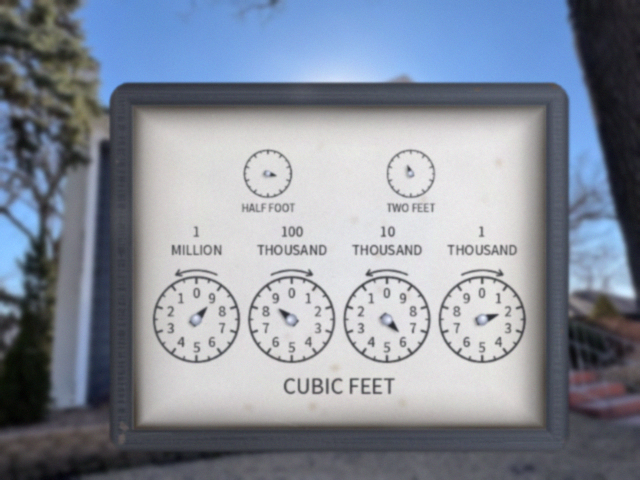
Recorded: 886200 ft³
